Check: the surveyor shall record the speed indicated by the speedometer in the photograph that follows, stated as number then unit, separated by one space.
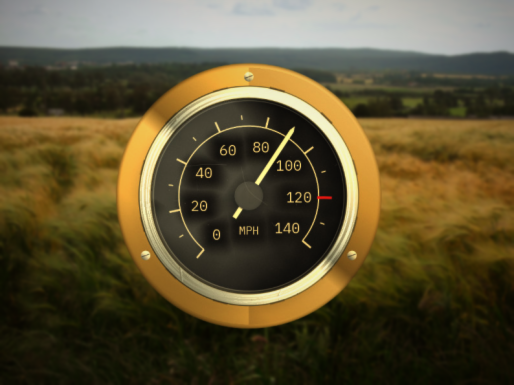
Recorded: 90 mph
